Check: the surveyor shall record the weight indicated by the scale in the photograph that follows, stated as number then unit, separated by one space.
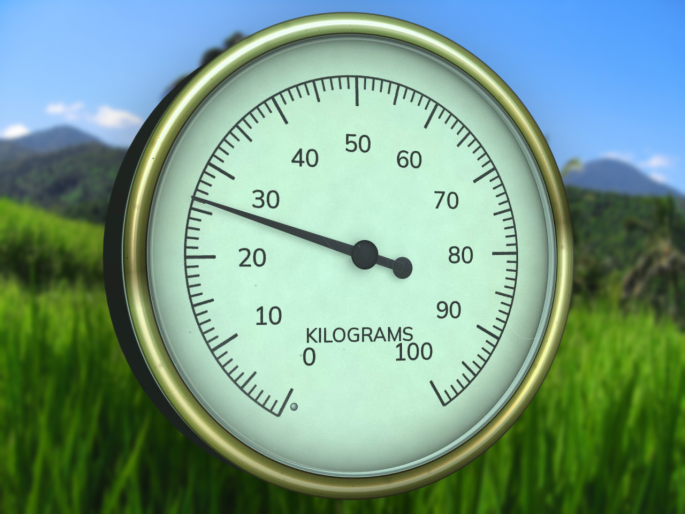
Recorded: 26 kg
